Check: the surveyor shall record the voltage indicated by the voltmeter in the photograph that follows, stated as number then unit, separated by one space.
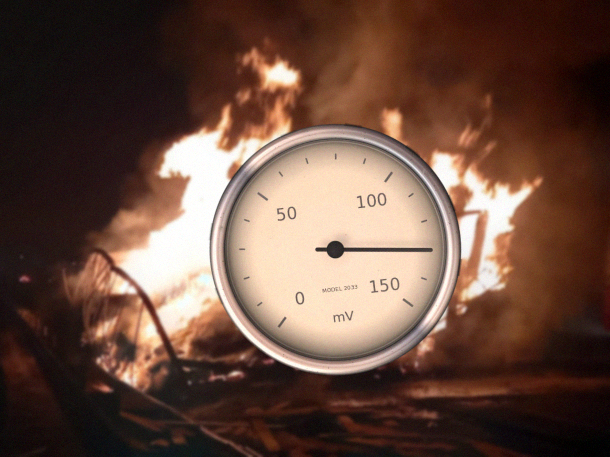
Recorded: 130 mV
